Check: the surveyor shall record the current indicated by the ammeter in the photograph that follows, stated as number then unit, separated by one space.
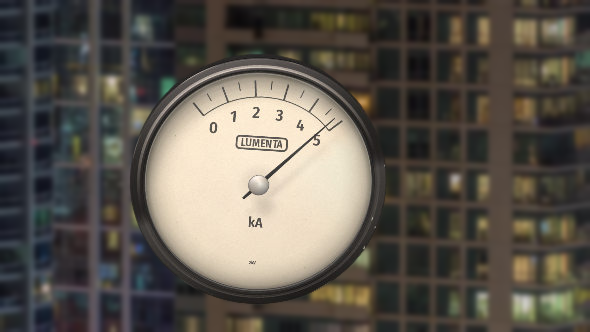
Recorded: 4.75 kA
